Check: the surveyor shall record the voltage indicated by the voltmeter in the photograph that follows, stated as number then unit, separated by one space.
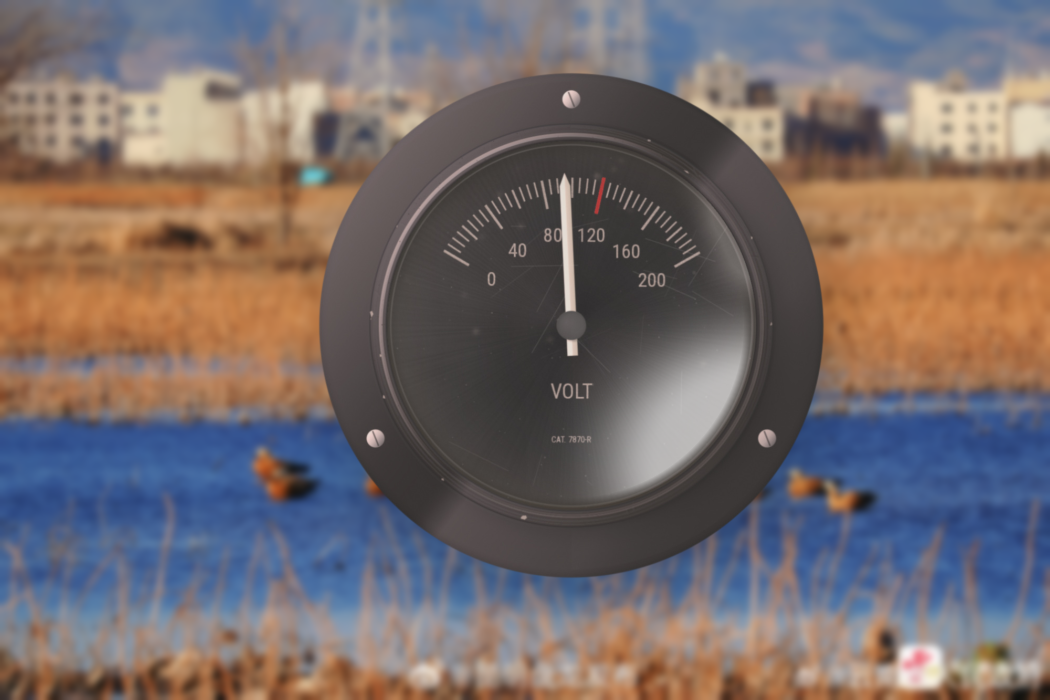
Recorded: 95 V
